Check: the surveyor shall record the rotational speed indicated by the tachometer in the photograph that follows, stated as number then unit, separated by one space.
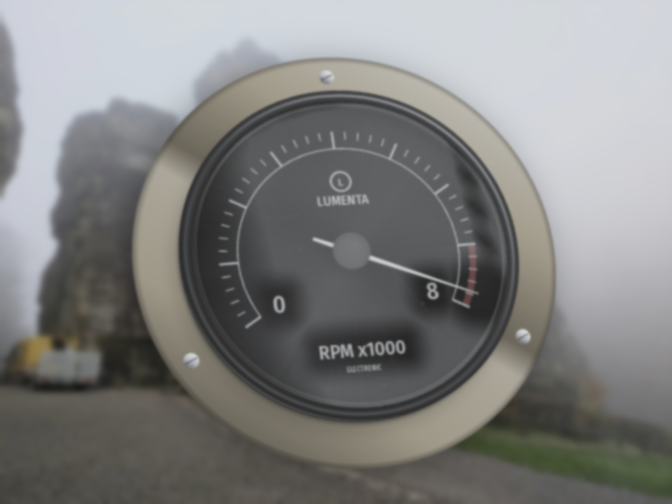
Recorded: 7800 rpm
